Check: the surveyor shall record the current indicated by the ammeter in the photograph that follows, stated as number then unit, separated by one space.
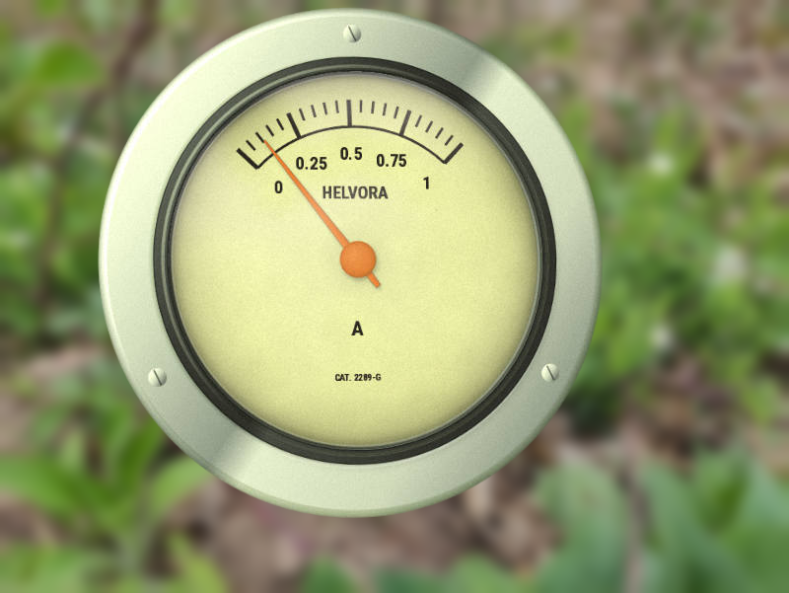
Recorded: 0.1 A
